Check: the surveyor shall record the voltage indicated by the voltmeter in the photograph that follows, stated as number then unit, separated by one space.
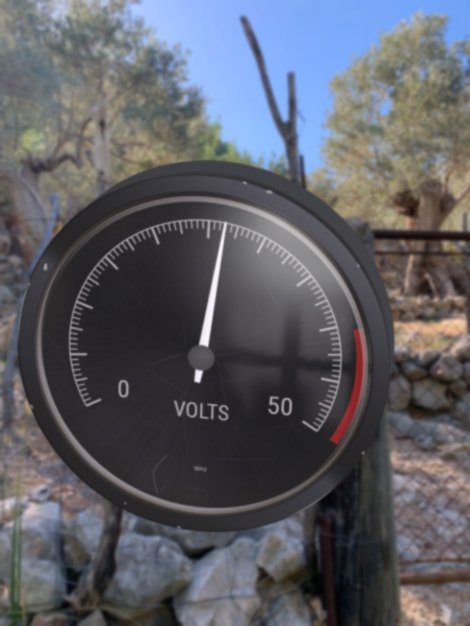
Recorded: 26.5 V
